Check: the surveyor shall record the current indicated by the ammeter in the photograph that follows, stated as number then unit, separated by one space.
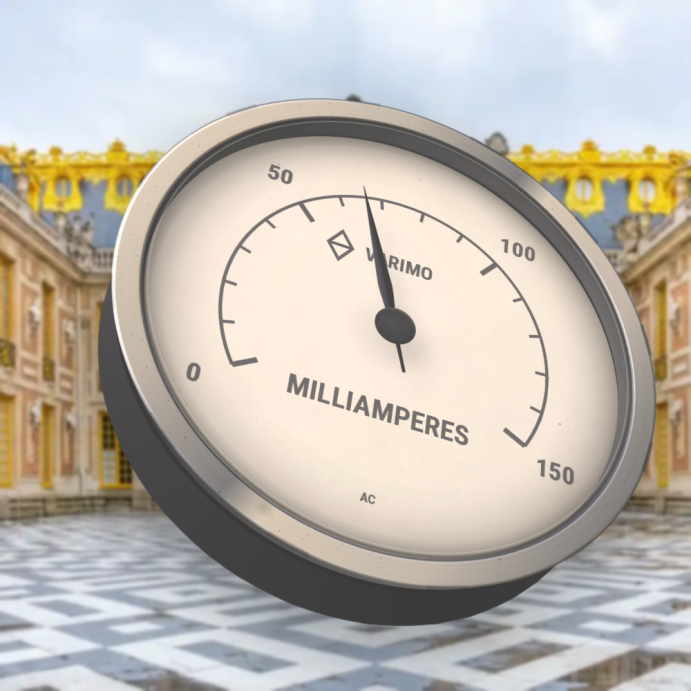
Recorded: 65 mA
